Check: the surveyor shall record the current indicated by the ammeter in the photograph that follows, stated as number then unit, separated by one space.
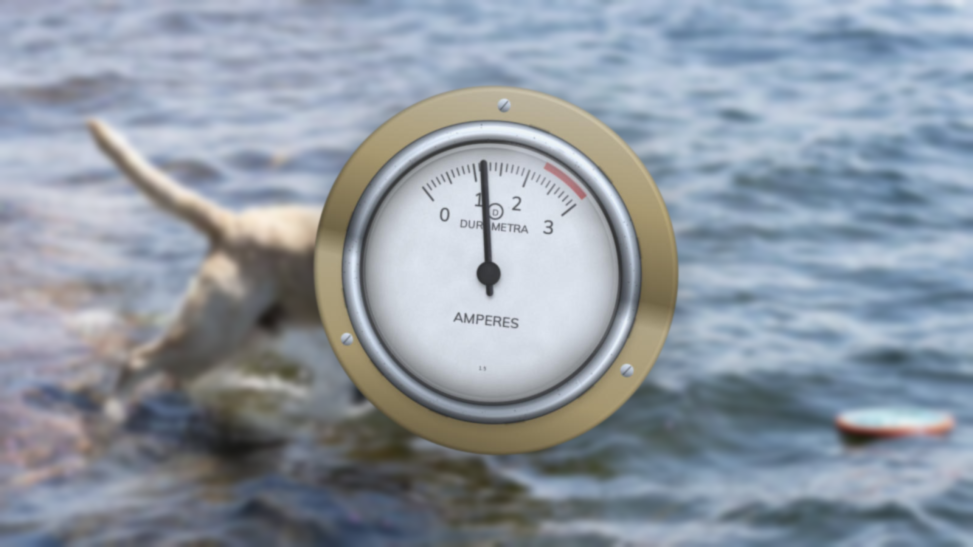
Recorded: 1.2 A
